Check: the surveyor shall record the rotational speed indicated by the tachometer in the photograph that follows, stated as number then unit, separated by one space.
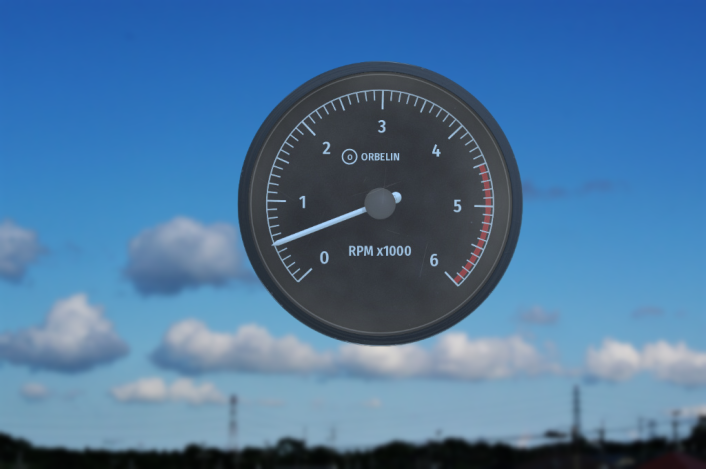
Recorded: 500 rpm
